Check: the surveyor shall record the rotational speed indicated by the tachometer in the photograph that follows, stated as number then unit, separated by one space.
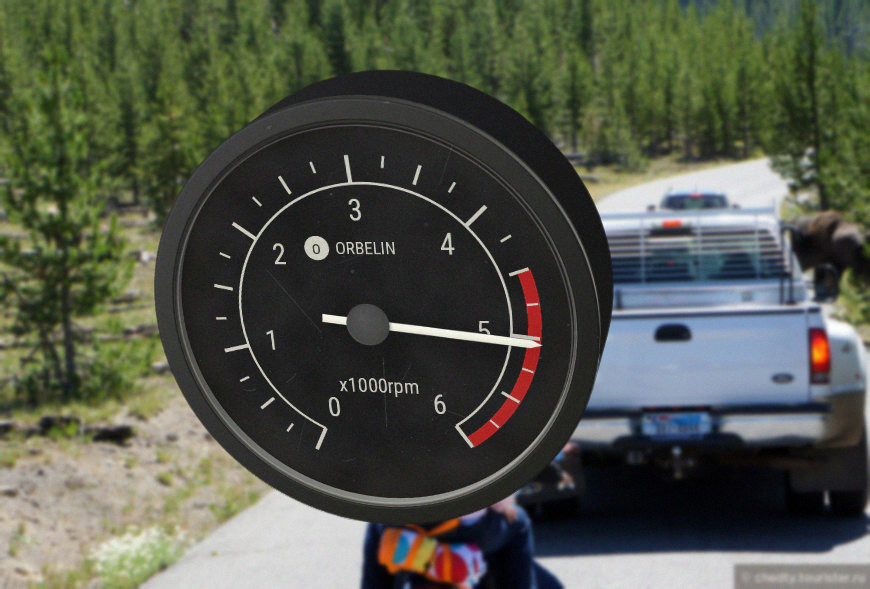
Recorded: 5000 rpm
